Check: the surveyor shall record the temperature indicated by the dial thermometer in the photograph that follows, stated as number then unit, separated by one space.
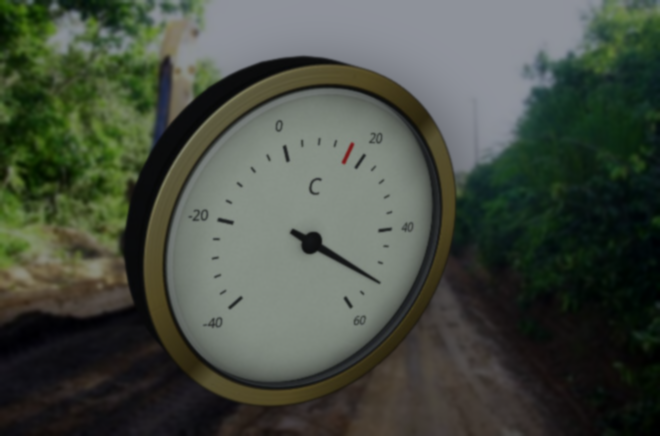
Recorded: 52 °C
